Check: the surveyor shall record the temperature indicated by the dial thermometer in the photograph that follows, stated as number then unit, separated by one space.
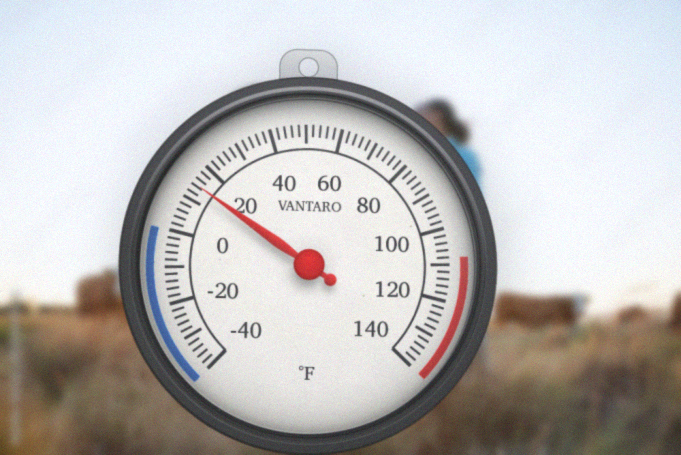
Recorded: 14 °F
